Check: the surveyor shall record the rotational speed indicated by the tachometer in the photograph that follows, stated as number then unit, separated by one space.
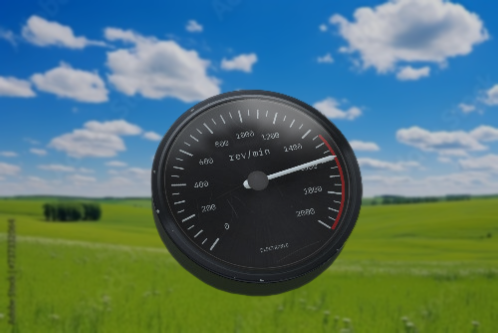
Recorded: 1600 rpm
